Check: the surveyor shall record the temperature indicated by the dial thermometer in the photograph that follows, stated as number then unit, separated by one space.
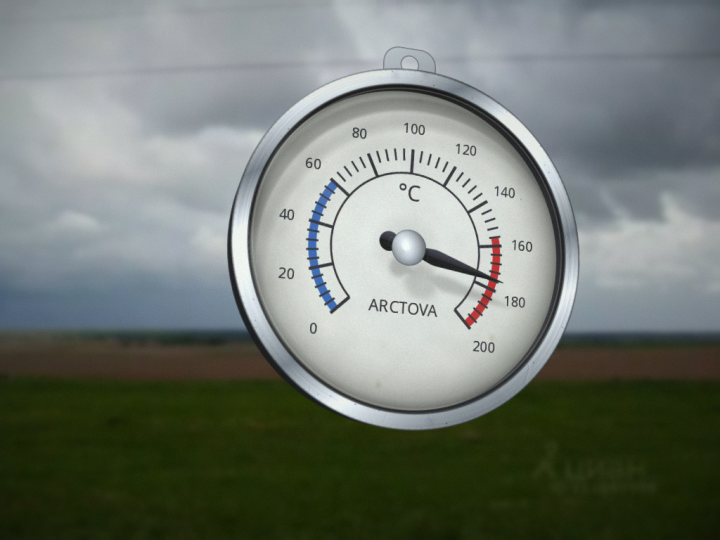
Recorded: 176 °C
